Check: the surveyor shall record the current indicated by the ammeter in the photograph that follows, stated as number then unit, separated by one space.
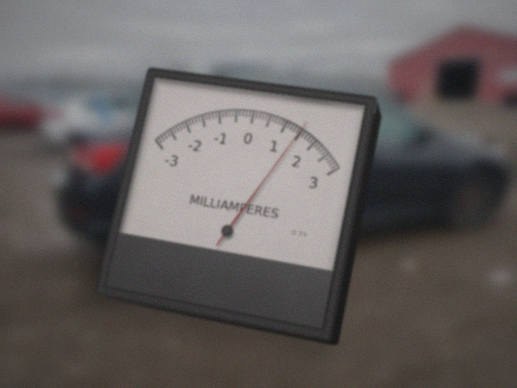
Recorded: 1.5 mA
